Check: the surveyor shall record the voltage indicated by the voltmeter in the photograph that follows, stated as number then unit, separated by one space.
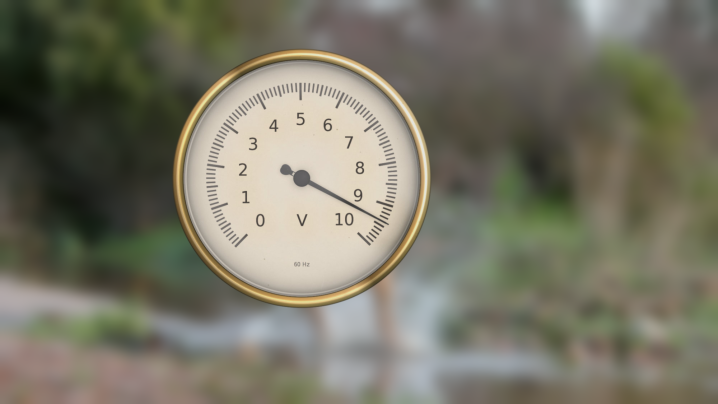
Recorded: 9.4 V
